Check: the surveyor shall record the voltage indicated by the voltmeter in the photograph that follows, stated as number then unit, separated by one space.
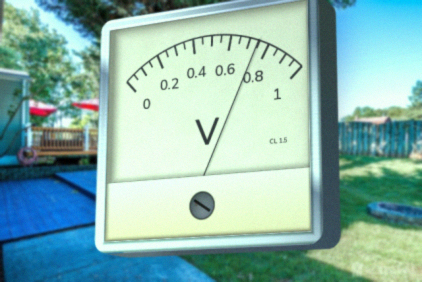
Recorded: 0.75 V
